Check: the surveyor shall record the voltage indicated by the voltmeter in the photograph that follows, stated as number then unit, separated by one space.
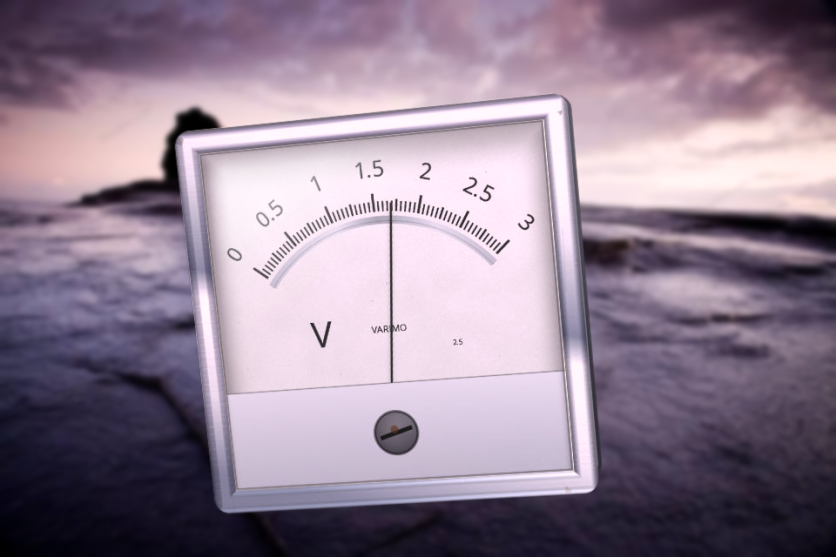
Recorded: 1.7 V
